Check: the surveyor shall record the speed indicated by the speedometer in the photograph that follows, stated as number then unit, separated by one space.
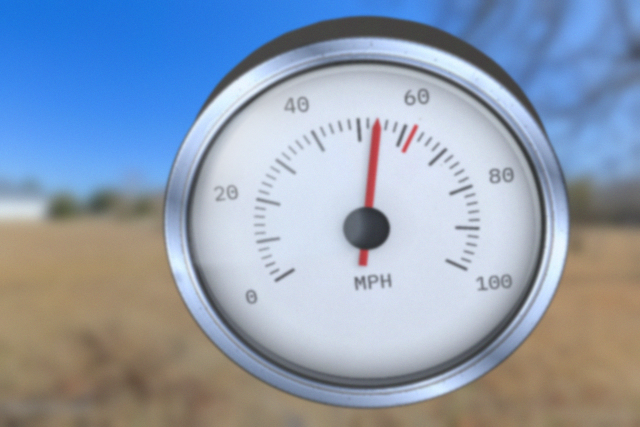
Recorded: 54 mph
